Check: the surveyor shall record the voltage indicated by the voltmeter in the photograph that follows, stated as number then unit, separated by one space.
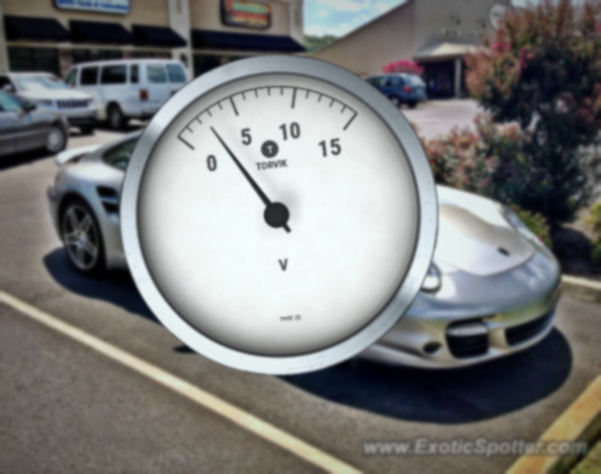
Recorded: 2.5 V
